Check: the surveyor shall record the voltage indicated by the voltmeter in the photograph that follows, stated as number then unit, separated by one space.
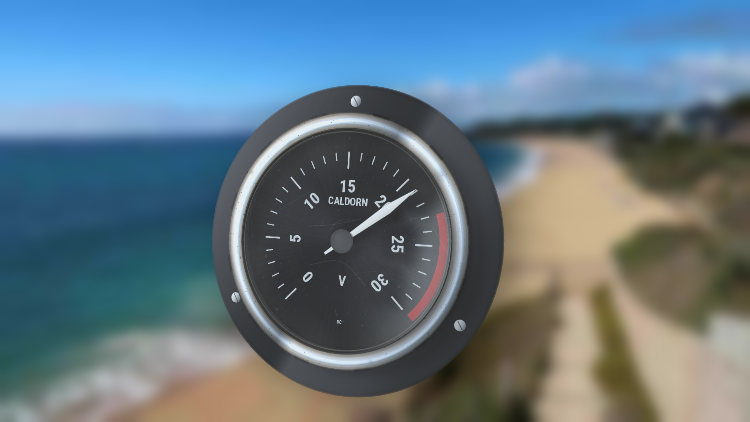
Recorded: 21 V
